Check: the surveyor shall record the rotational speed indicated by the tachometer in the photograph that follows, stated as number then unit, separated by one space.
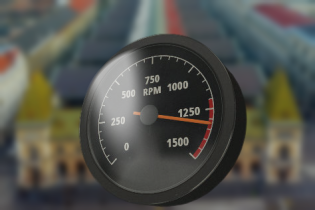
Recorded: 1325 rpm
